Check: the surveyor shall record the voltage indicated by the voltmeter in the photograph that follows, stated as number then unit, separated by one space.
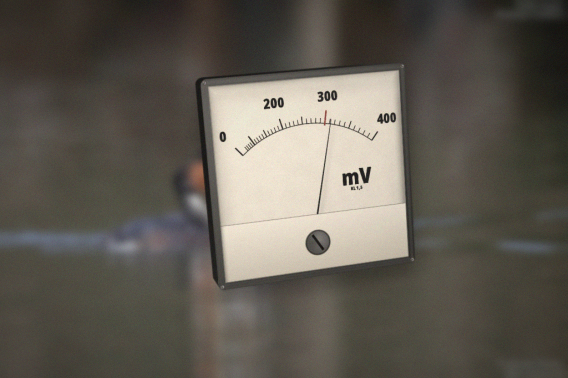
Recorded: 310 mV
